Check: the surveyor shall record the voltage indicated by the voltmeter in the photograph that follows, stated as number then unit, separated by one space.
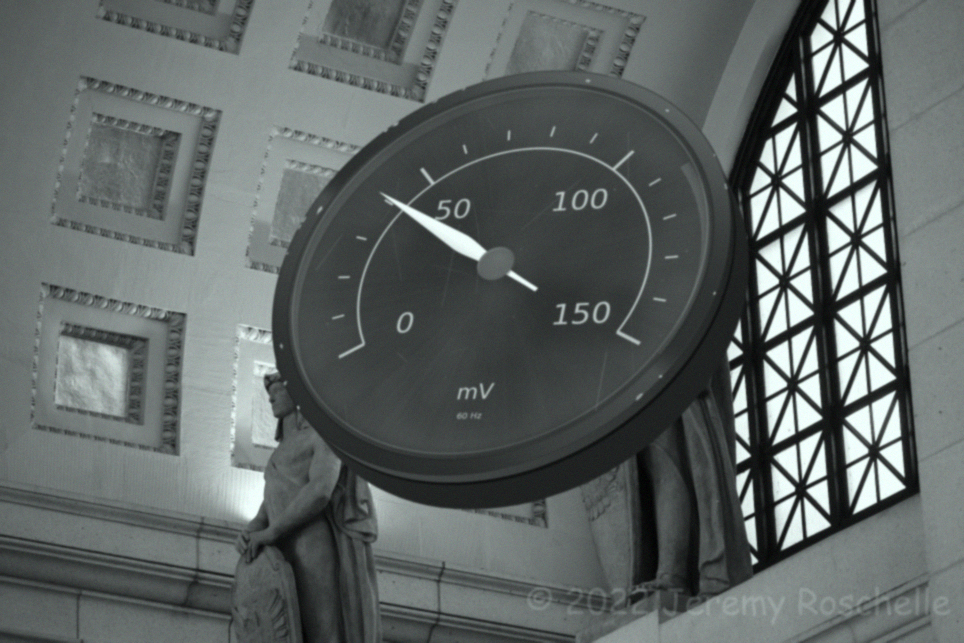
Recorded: 40 mV
